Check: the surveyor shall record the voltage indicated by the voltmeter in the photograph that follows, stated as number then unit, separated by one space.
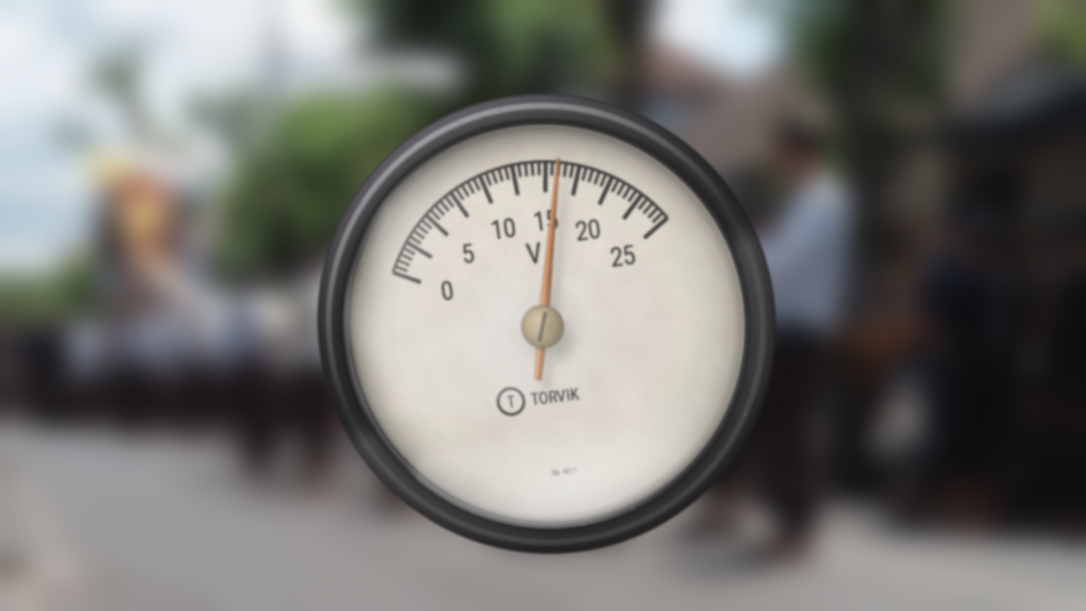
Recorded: 16 V
